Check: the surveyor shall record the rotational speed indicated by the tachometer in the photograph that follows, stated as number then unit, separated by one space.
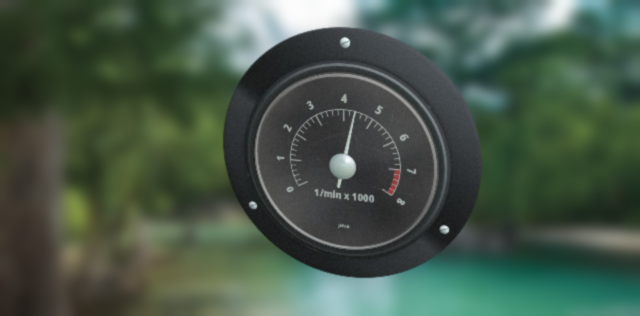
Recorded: 4400 rpm
